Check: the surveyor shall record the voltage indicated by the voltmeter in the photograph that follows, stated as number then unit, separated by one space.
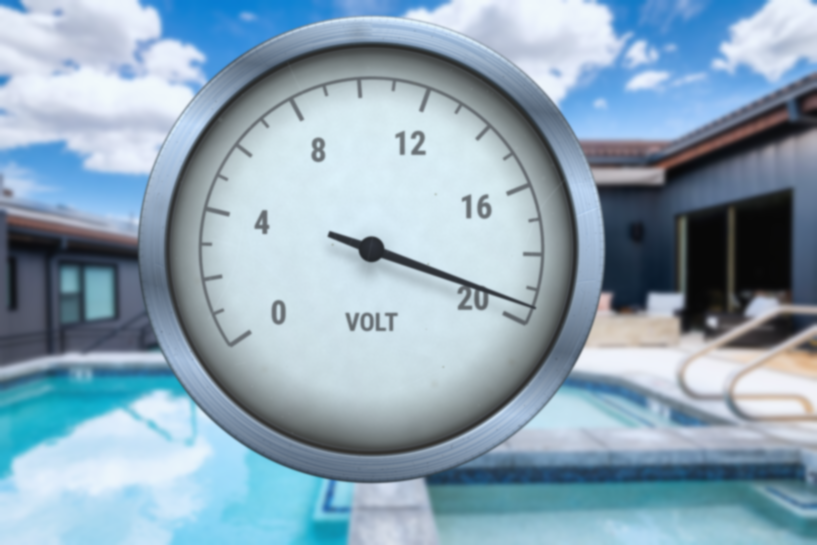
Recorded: 19.5 V
